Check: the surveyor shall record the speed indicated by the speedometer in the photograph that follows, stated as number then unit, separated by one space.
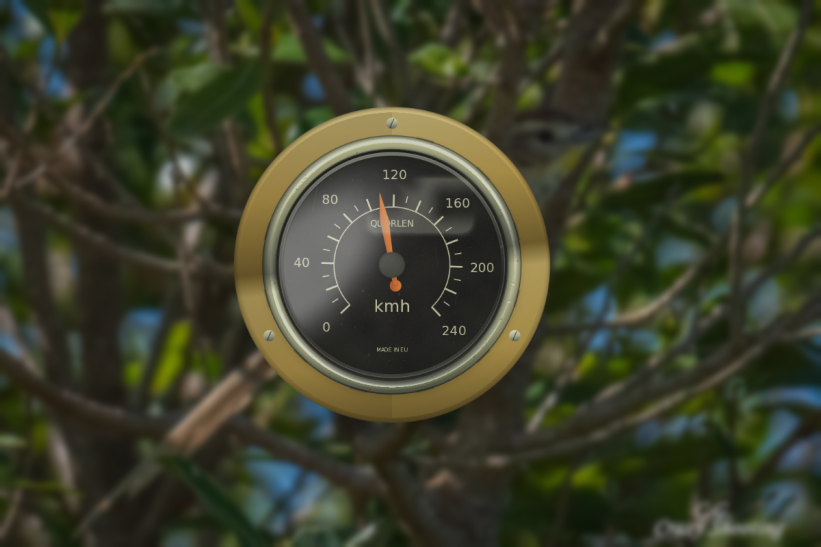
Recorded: 110 km/h
